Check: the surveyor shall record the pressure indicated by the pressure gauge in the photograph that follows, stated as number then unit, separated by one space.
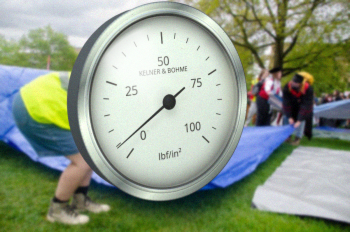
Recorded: 5 psi
